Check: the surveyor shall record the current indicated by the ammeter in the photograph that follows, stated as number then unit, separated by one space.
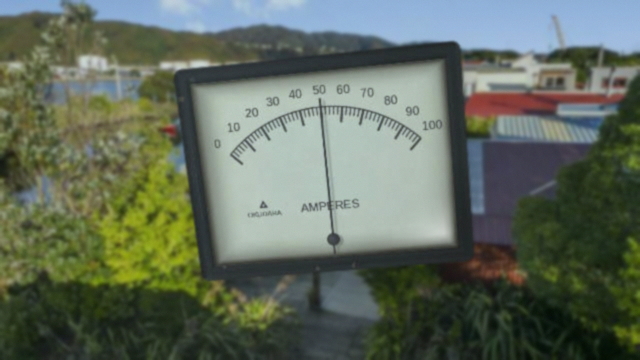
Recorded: 50 A
